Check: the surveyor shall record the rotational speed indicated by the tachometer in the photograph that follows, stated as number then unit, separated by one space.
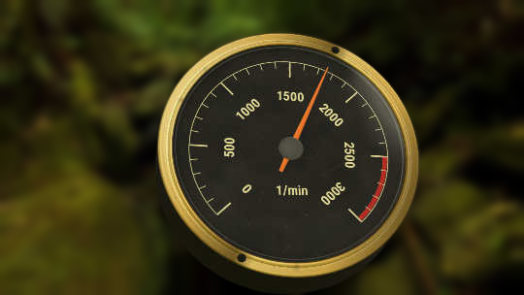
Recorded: 1750 rpm
